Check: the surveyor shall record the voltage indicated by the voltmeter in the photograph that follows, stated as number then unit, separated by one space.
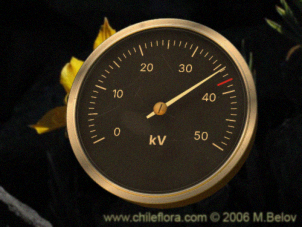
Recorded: 36 kV
